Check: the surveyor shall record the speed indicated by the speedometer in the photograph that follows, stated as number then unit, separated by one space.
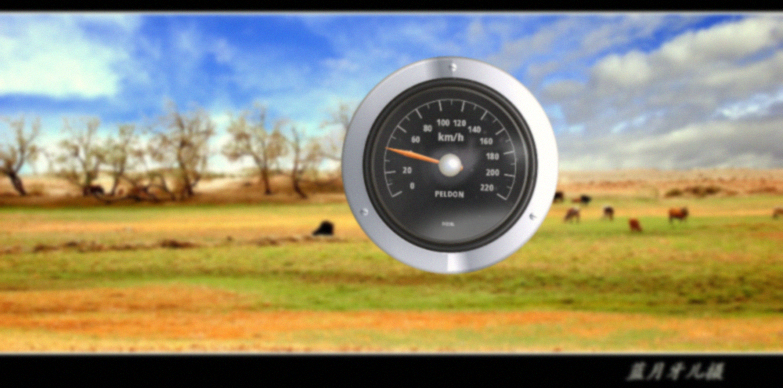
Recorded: 40 km/h
